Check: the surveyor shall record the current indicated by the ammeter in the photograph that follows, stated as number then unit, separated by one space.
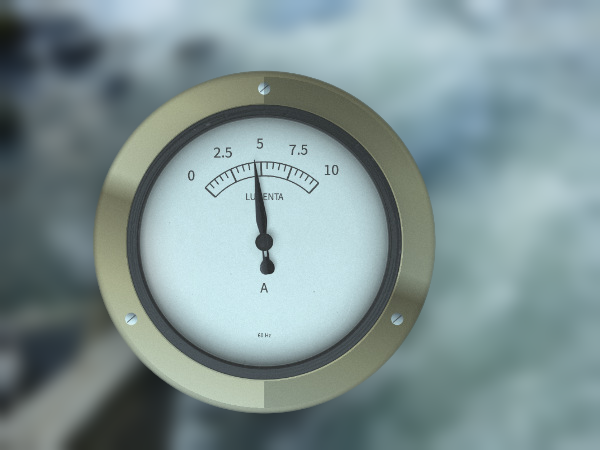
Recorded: 4.5 A
